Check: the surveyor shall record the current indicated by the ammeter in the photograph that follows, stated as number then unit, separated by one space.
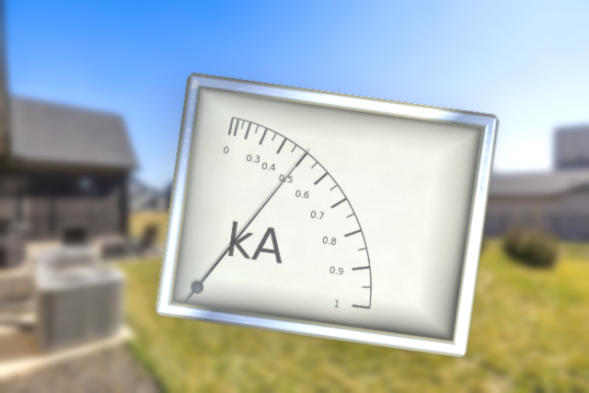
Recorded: 0.5 kA
